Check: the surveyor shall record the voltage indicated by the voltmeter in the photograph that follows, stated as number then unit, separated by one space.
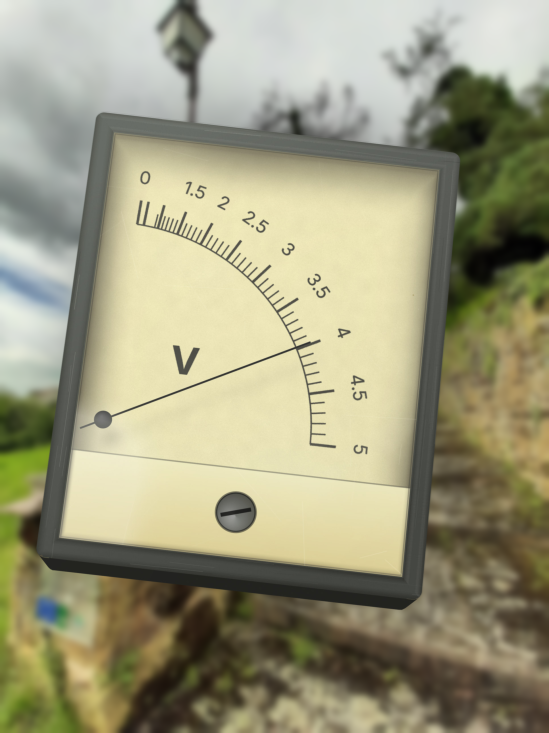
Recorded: 4 V
